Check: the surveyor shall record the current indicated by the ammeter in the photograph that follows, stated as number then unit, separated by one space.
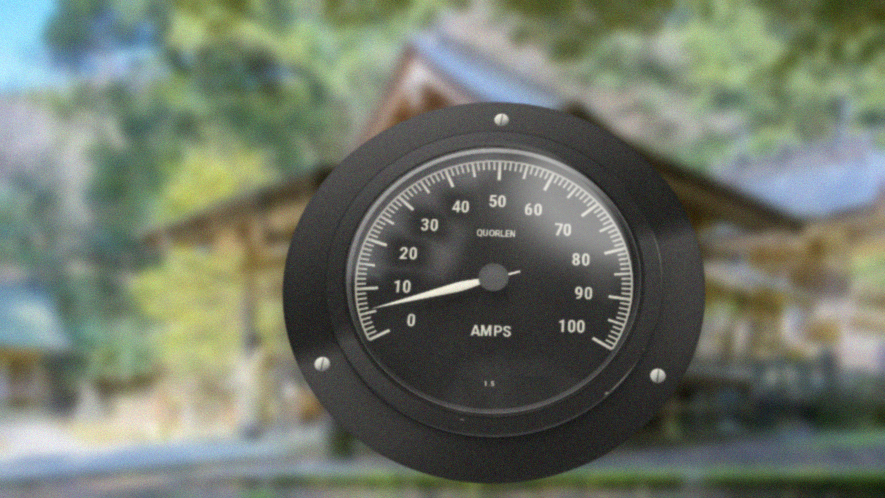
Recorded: 5 A
